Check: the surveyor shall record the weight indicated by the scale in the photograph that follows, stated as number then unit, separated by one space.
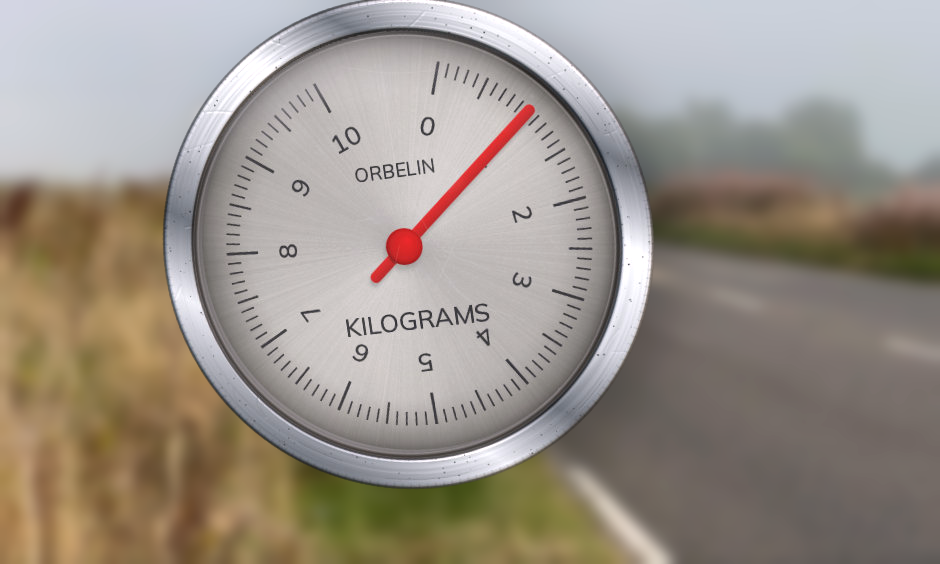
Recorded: 1 kg
